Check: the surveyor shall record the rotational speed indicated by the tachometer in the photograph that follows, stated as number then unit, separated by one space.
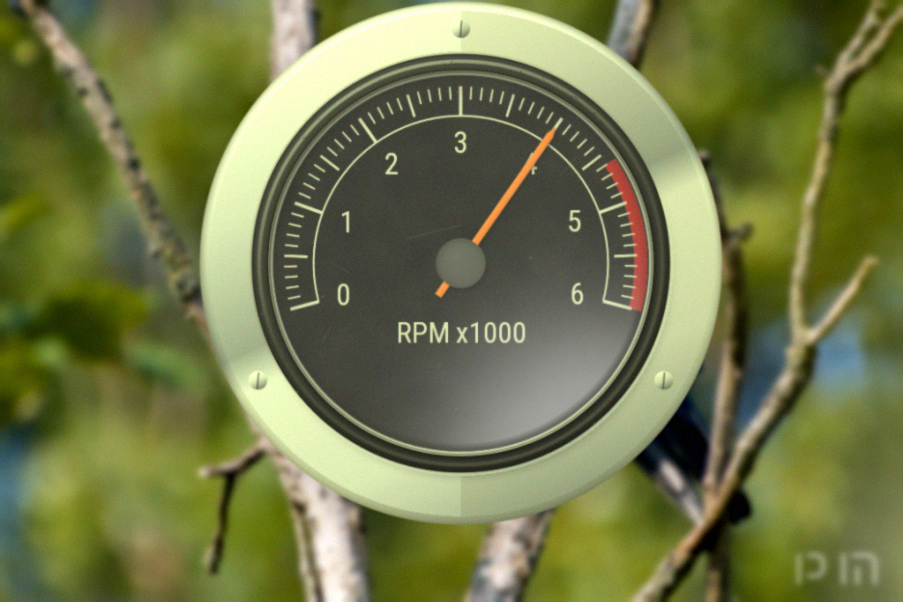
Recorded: 4000 rpm
